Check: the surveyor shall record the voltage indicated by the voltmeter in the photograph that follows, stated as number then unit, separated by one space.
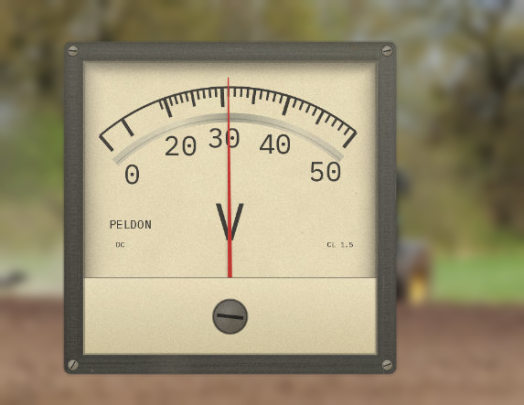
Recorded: 31 V
